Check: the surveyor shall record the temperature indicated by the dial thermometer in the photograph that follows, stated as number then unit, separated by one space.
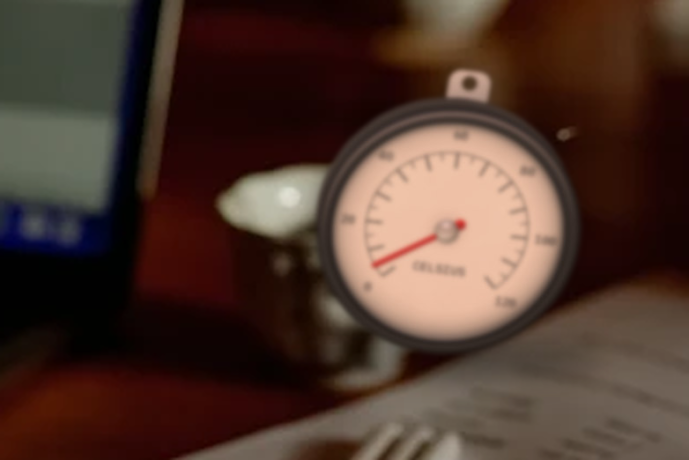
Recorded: 5 °C
